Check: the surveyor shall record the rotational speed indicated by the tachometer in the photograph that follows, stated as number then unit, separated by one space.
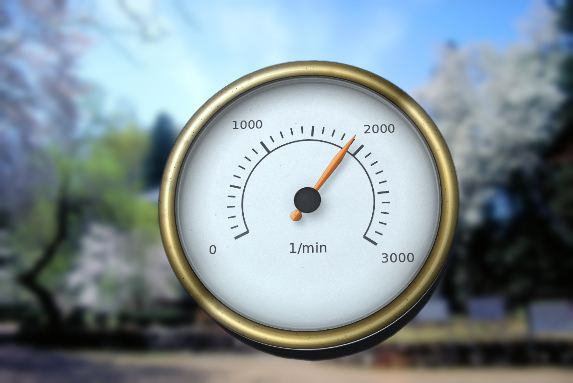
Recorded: 1900 rpm
